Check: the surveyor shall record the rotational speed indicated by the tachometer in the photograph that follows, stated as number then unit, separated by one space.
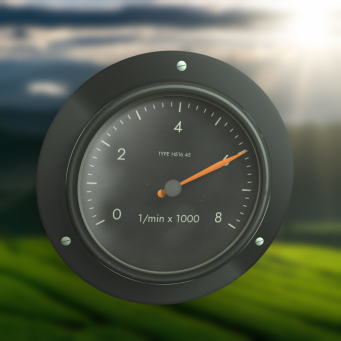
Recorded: 6000 rpm
